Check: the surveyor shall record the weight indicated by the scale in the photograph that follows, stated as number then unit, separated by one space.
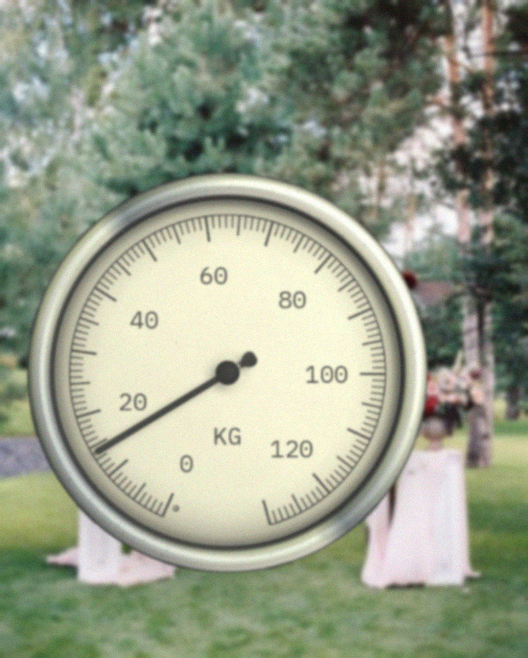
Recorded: 14 kg
